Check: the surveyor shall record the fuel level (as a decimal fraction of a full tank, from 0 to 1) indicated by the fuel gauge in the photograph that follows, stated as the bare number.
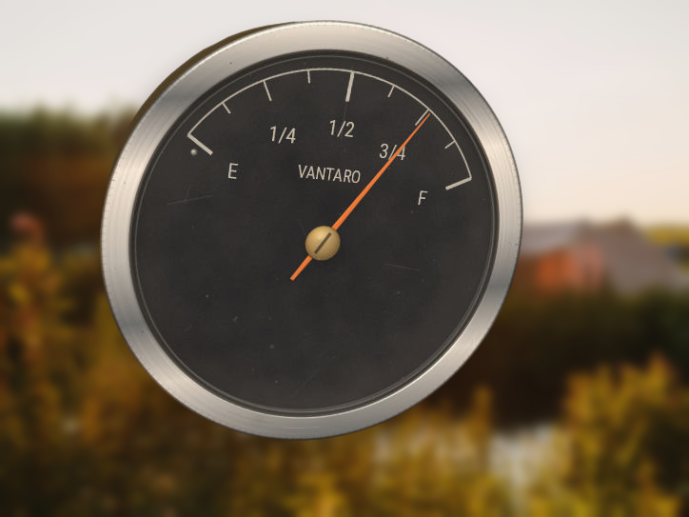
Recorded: 0.75
